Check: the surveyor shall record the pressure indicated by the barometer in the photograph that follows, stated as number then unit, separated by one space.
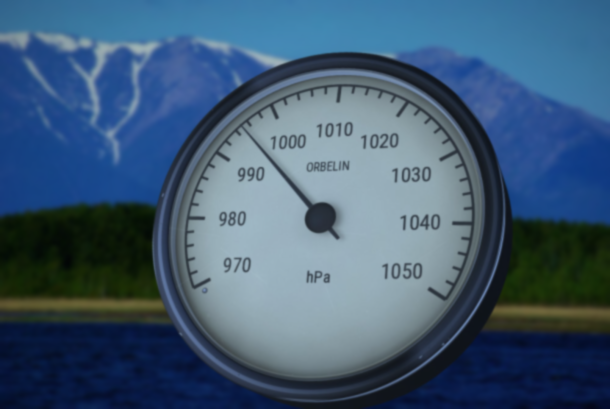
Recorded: 995 hPa
